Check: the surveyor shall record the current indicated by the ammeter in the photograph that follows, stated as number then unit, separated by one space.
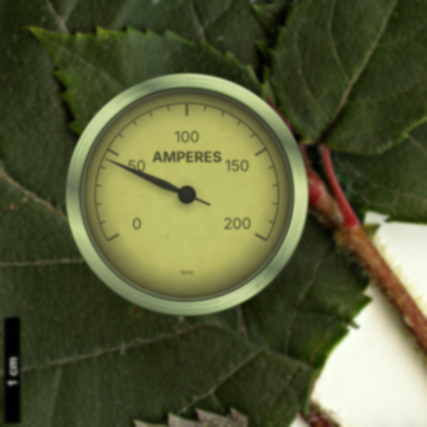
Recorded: 45 A
